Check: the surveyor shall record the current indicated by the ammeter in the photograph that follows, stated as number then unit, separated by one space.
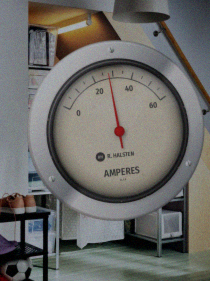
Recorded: 27.5 A
